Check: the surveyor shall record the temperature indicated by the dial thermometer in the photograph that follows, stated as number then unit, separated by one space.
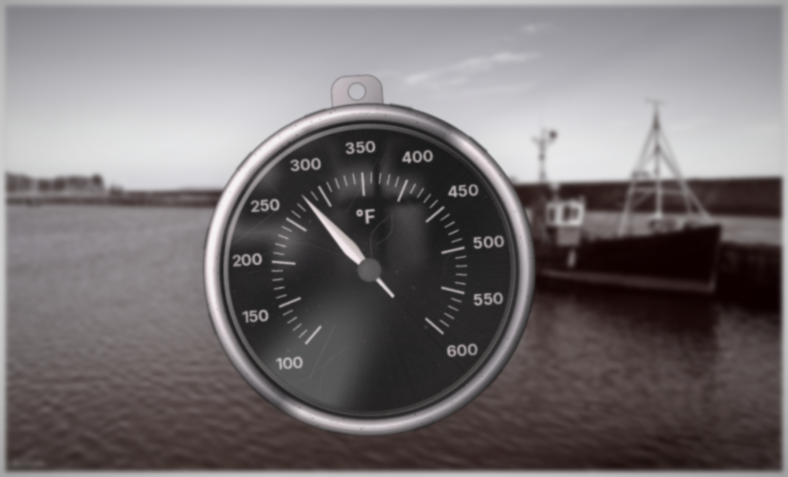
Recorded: 280 °F
